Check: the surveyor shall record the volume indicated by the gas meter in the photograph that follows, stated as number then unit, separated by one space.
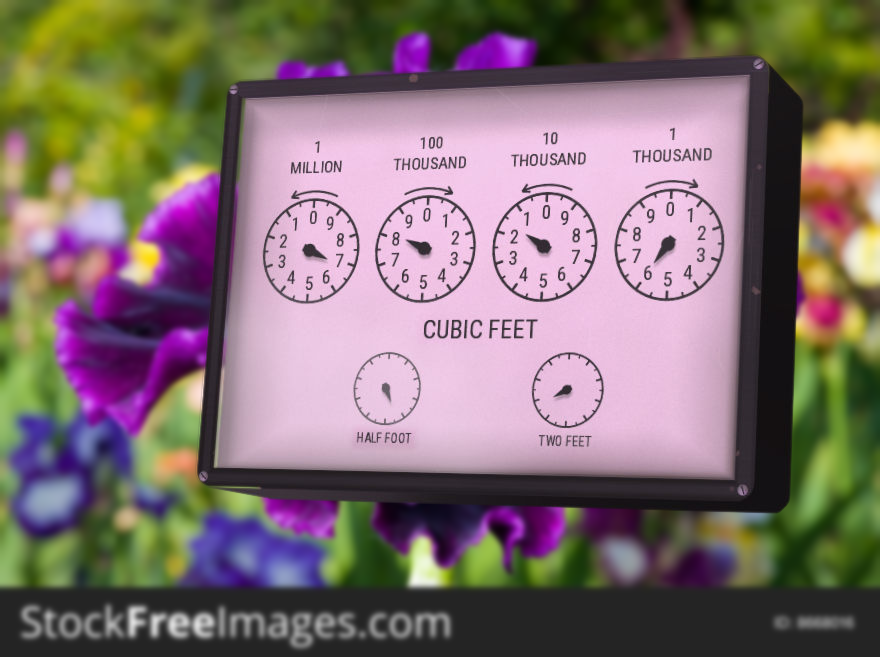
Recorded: 681600 ft³
